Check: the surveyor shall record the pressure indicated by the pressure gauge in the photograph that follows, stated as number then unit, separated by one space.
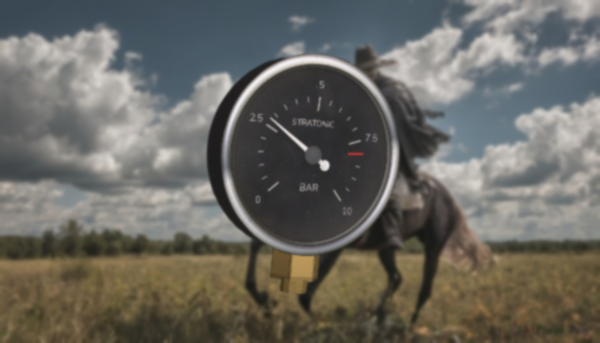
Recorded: 2.75 bar
